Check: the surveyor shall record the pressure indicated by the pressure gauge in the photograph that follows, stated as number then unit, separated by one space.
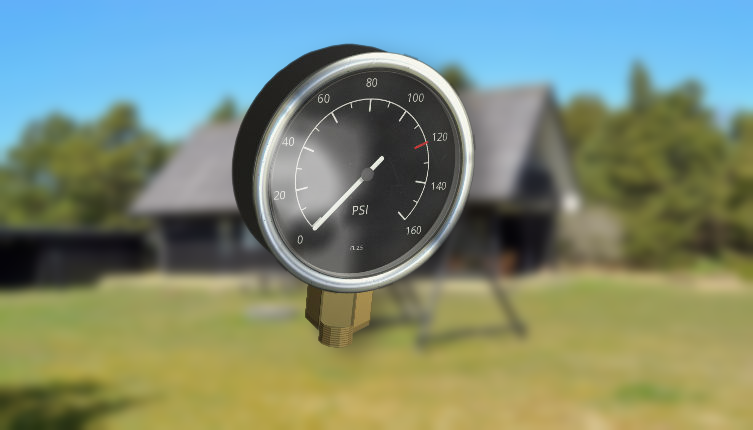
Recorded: 0 psi
